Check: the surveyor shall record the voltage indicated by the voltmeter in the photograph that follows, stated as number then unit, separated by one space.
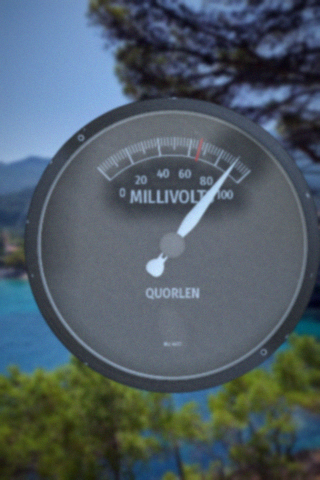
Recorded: 90 mV
